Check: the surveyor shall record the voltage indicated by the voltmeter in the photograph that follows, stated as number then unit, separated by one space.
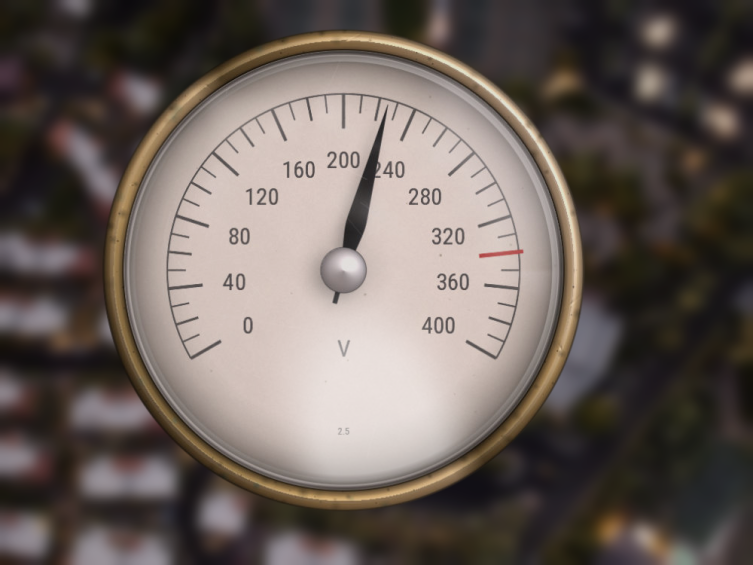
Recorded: 225 V
